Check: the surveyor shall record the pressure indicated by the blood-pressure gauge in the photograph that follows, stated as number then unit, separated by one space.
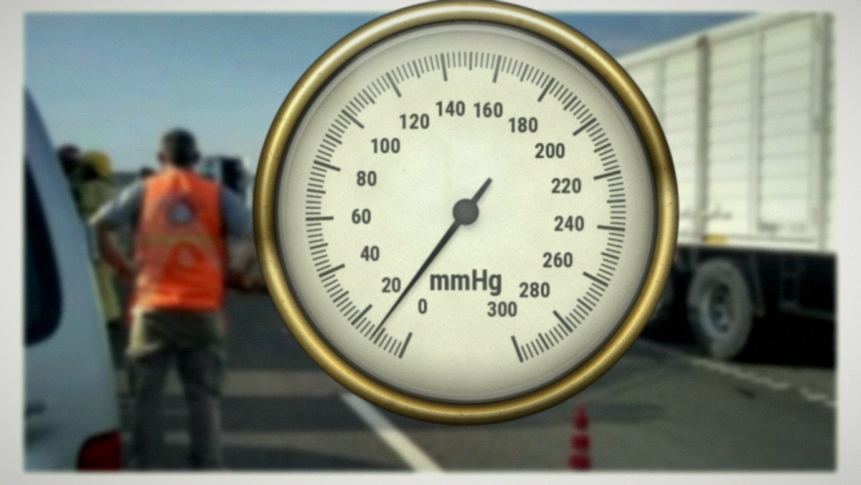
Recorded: 12 mmHg
